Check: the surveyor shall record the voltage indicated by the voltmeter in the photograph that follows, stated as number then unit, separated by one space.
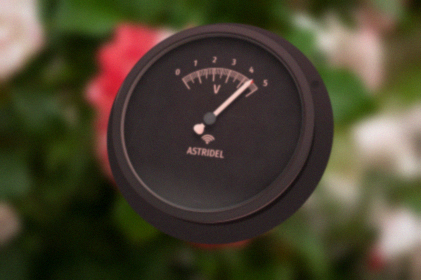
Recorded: 4.5 V
